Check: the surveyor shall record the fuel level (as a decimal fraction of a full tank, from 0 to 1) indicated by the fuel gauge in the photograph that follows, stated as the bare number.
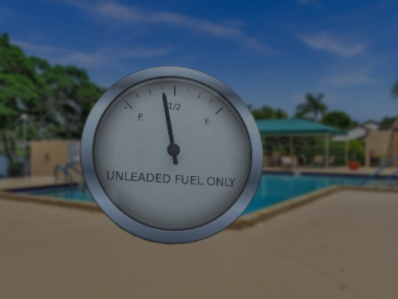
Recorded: 0.375
